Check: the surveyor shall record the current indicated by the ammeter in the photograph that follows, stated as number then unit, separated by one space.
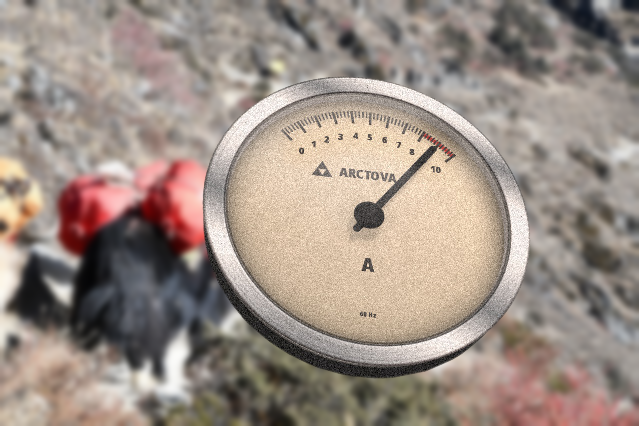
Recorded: 9 A
